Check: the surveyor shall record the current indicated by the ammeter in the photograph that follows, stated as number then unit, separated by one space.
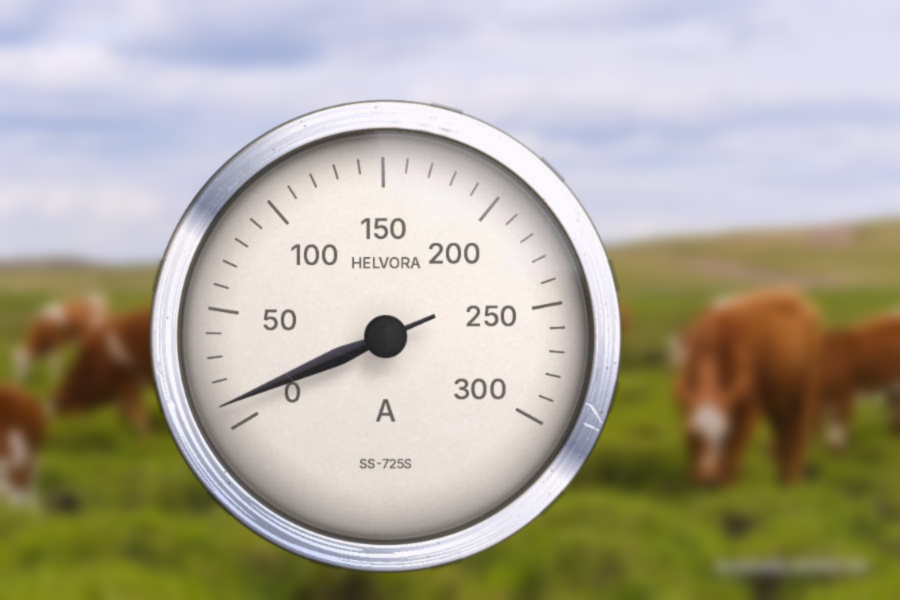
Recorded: 10 A
